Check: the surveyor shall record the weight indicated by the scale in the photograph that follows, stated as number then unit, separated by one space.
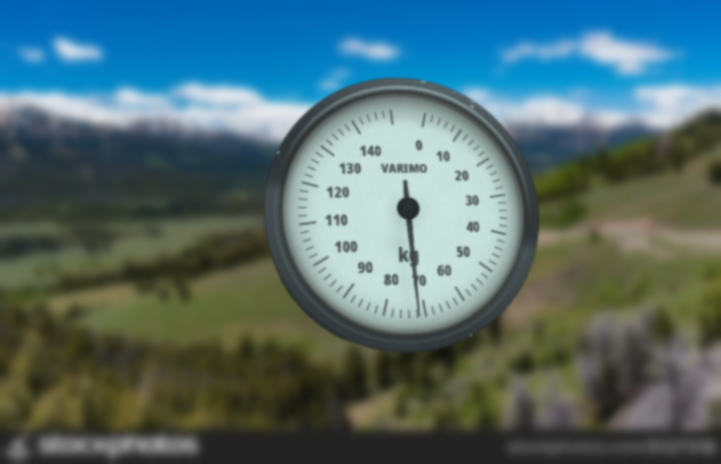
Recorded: 72 kg
